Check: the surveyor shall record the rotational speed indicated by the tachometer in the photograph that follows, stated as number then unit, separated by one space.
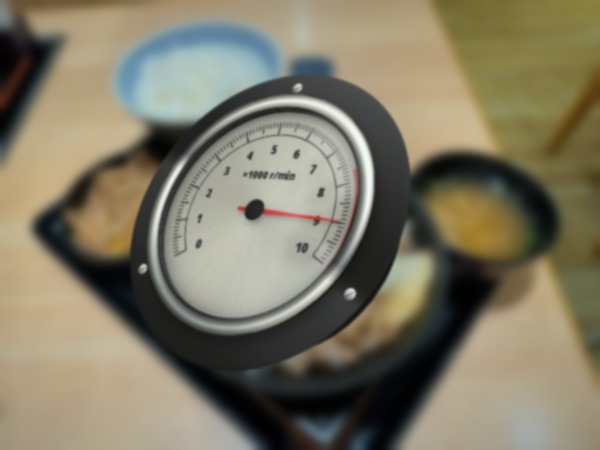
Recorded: 9000 rpm
